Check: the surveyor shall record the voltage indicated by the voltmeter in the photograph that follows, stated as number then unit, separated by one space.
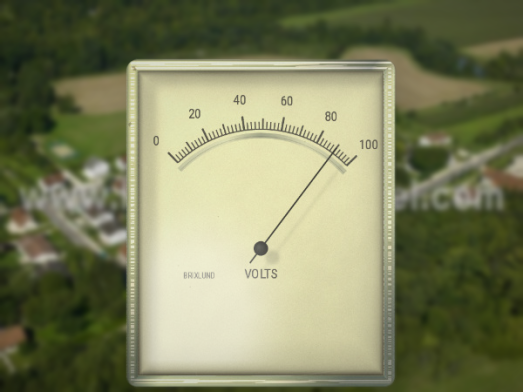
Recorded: 90 V
